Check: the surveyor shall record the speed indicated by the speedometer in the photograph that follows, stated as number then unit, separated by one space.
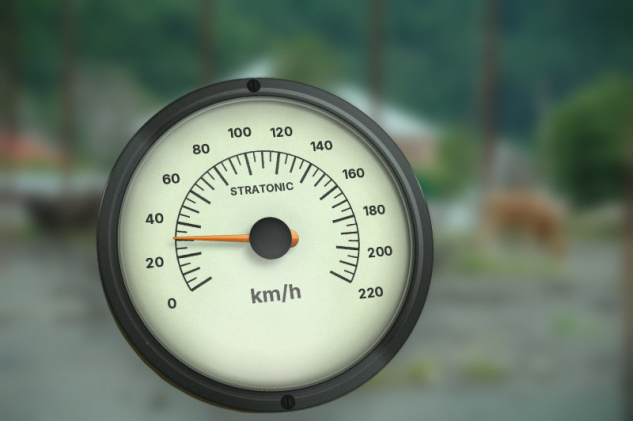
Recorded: 30 km/h
